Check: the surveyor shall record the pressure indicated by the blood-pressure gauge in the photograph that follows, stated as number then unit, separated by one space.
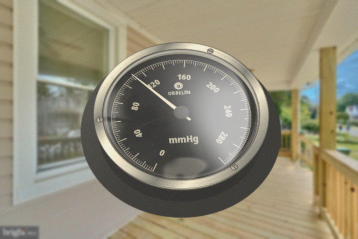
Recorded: 110 mmHg
